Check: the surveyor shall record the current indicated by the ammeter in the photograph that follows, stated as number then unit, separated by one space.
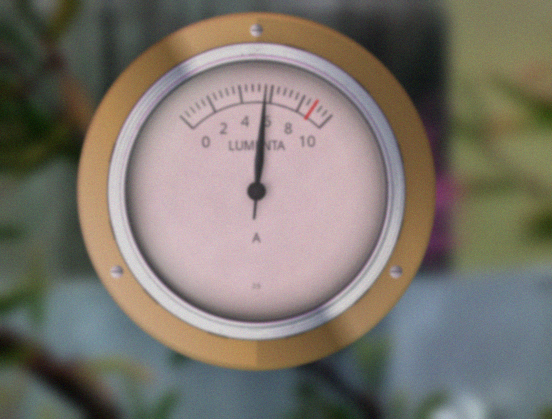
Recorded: 5.6 A
